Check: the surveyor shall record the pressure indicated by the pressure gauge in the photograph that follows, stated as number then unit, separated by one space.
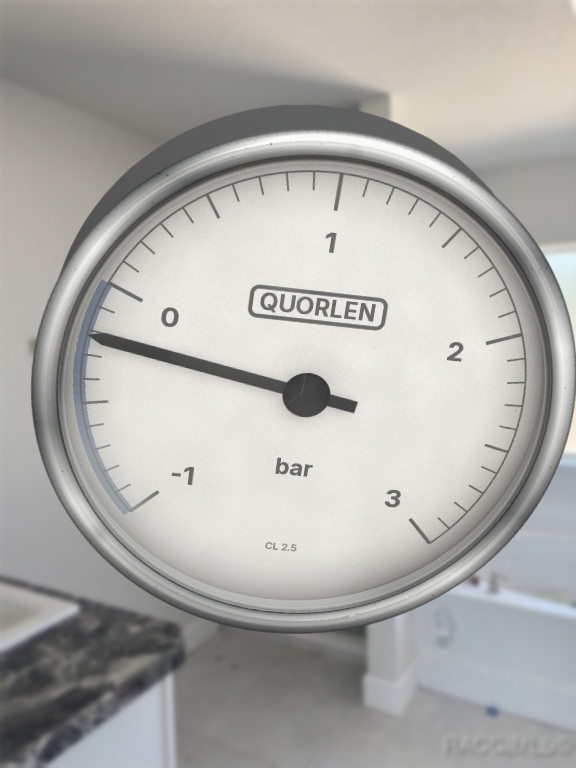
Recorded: -0.2 bar
